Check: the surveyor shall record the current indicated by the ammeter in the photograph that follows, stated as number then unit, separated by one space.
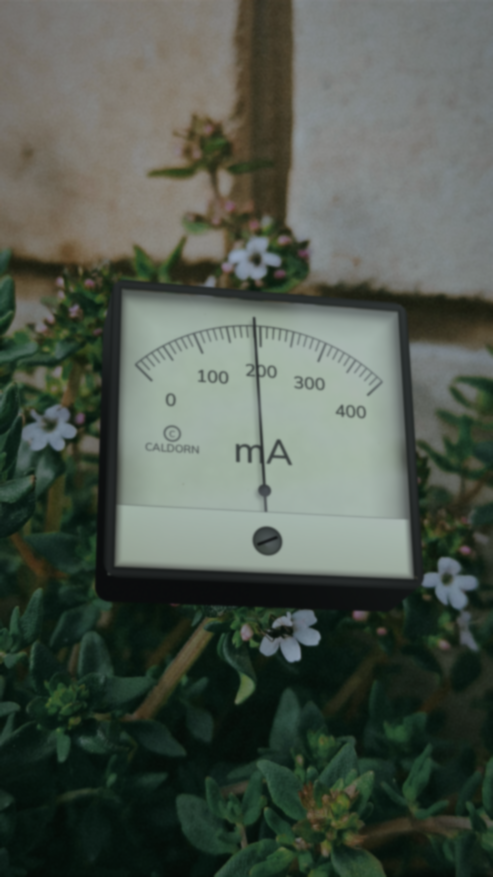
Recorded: 190 mA
